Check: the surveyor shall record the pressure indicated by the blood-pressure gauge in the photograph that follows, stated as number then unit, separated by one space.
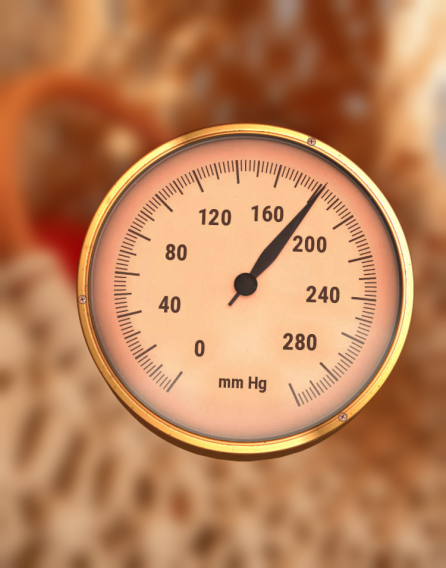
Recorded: 182 mmHg
